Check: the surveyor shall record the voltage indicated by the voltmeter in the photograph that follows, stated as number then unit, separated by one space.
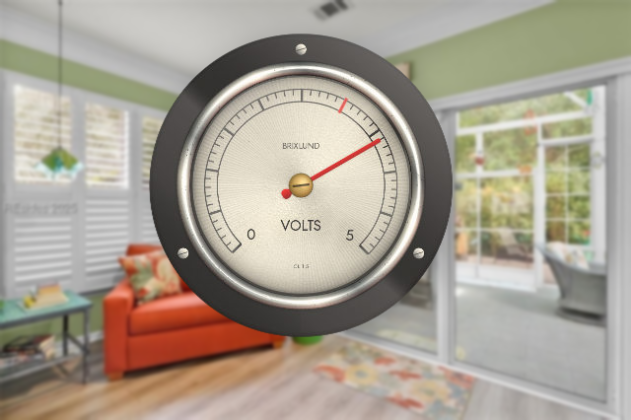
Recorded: 3.6 V
